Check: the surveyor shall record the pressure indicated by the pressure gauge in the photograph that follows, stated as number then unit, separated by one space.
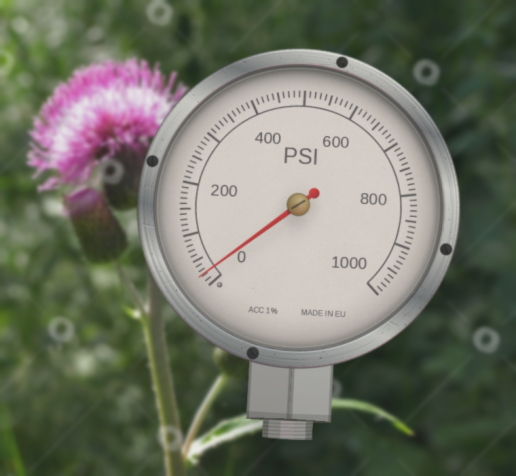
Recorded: 20 psi
